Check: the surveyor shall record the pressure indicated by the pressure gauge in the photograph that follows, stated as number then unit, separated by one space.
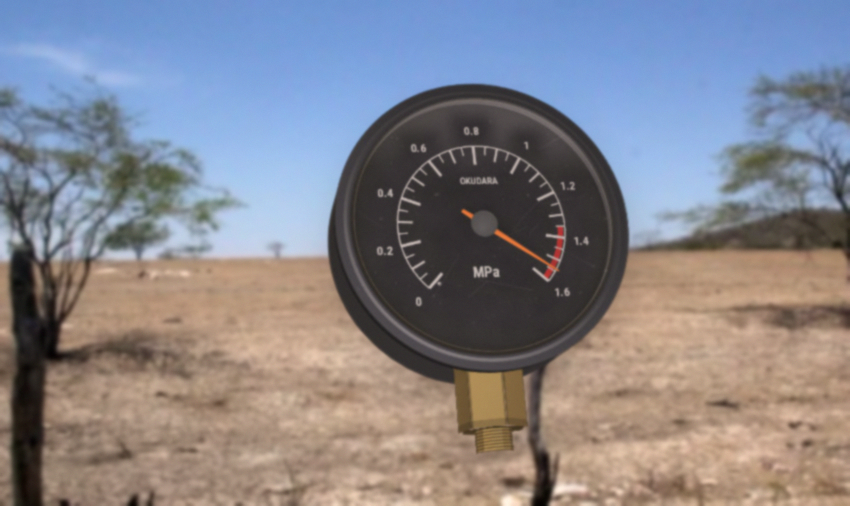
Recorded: 1.55 MPa
